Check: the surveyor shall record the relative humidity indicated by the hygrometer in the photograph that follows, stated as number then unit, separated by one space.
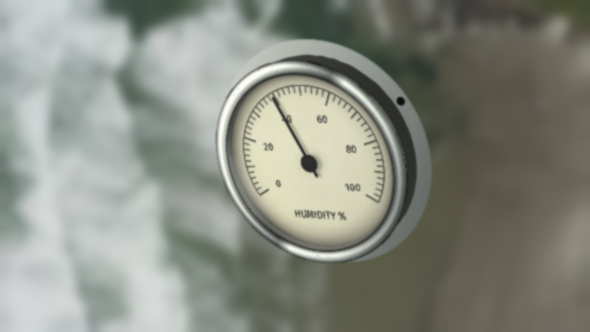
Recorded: 40 %
